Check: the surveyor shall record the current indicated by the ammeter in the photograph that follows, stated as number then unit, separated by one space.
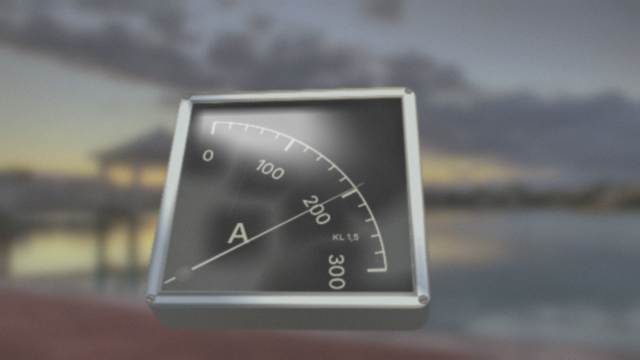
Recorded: 200 A
